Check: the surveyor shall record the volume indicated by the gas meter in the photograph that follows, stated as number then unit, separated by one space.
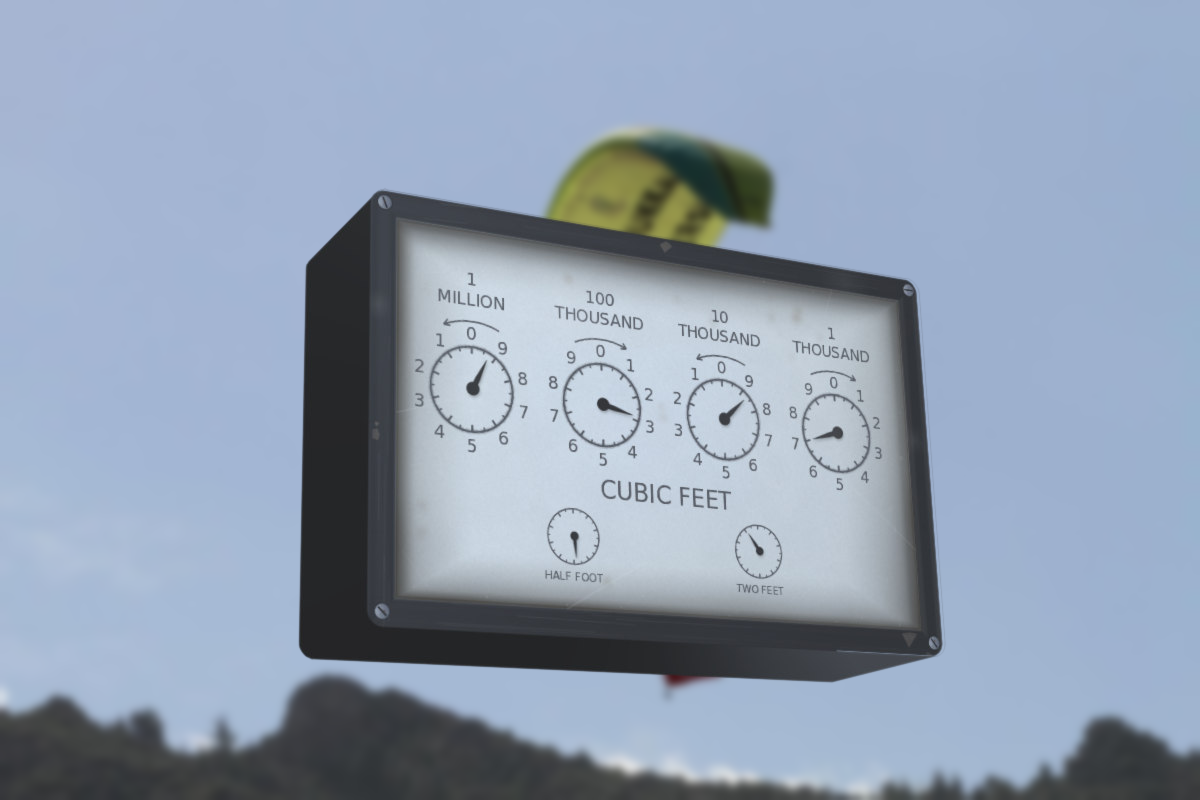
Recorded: 928700 ft³
